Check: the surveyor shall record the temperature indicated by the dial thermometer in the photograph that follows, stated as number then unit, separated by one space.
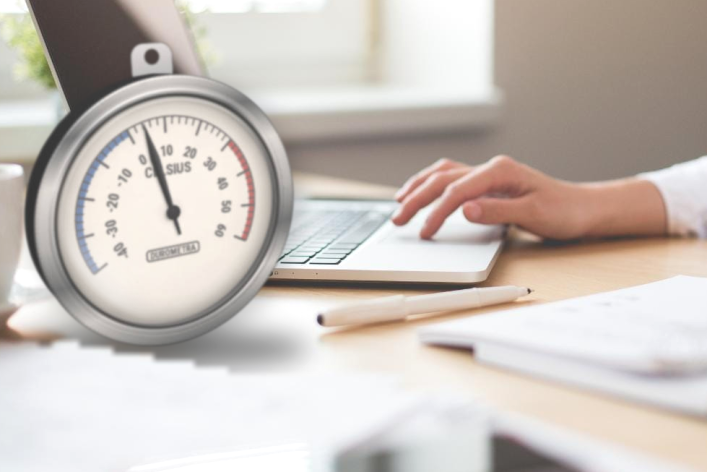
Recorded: 4 °C
